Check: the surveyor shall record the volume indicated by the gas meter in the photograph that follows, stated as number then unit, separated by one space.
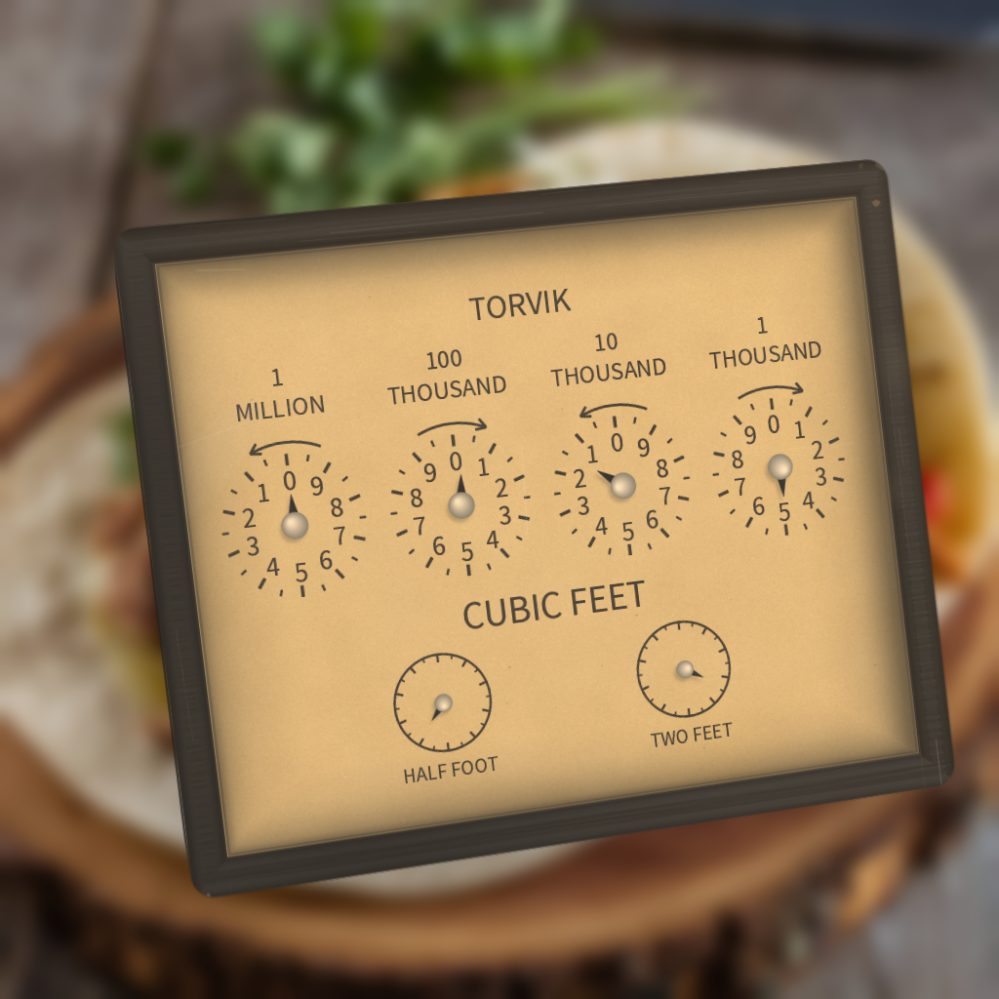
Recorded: 1500 ft³
